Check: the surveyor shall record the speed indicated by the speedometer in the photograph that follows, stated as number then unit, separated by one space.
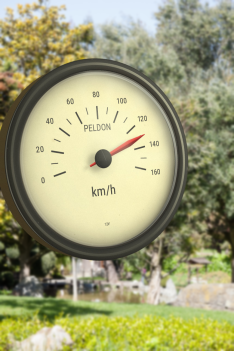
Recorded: 130 km/h
